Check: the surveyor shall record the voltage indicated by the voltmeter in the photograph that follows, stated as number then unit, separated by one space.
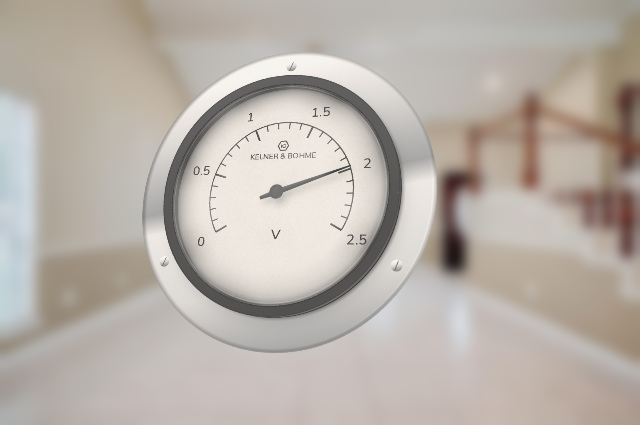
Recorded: 2 V
